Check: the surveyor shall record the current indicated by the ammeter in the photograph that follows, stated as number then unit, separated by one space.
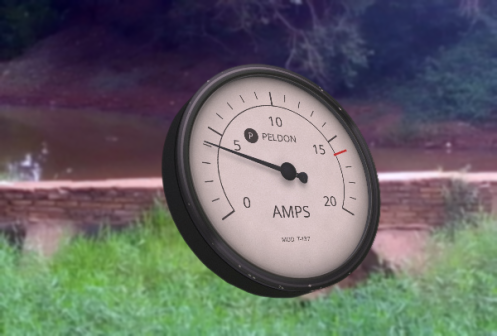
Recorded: 4 A
